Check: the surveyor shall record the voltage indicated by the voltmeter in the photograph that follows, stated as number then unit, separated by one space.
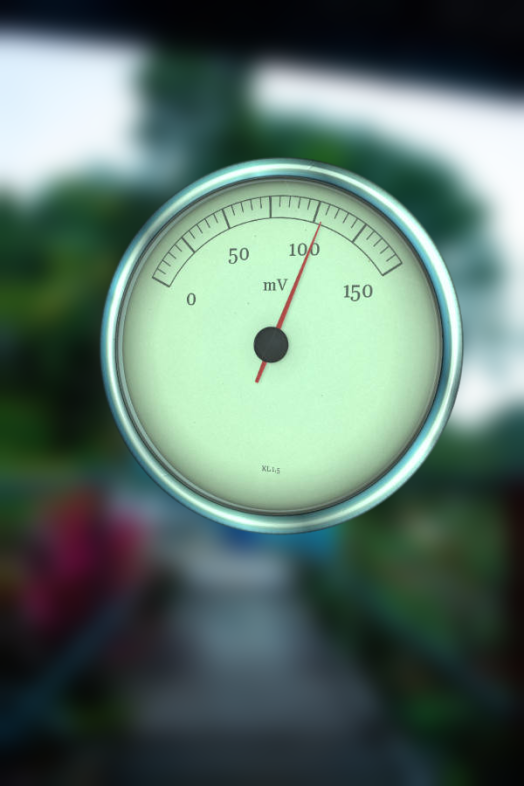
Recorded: 105 mV
